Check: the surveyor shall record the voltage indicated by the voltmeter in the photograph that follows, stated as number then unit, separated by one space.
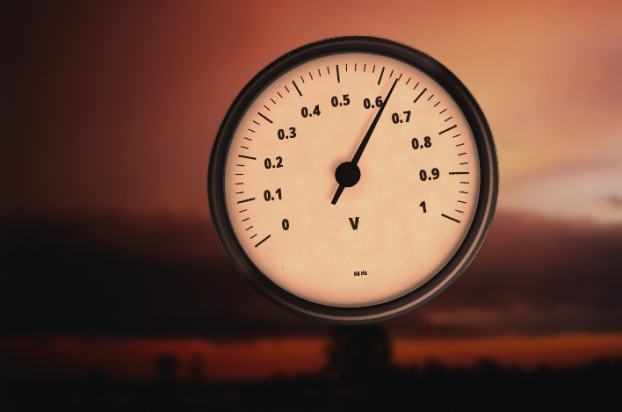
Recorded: 0.64 V
